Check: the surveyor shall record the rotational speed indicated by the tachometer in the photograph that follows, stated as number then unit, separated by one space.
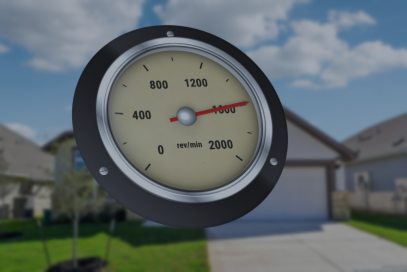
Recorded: 1600 rpm
